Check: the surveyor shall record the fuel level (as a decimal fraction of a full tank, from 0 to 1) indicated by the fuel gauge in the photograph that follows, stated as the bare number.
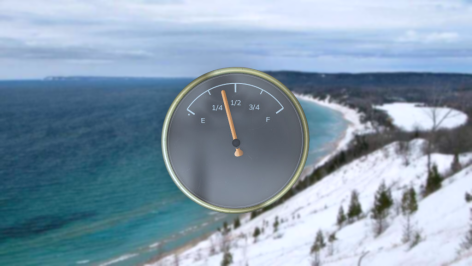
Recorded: 0.375
